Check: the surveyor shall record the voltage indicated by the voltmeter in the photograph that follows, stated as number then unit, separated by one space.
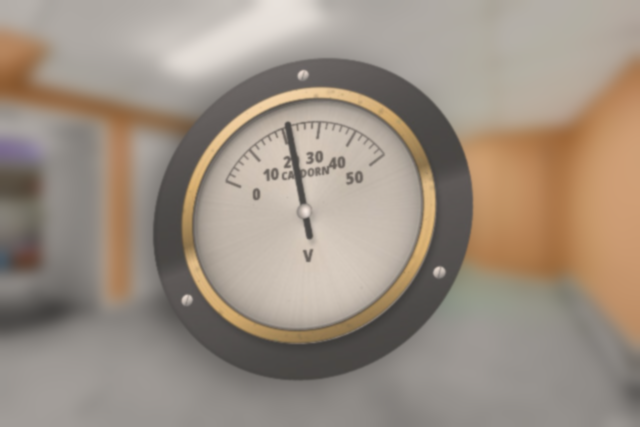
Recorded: 22 V
